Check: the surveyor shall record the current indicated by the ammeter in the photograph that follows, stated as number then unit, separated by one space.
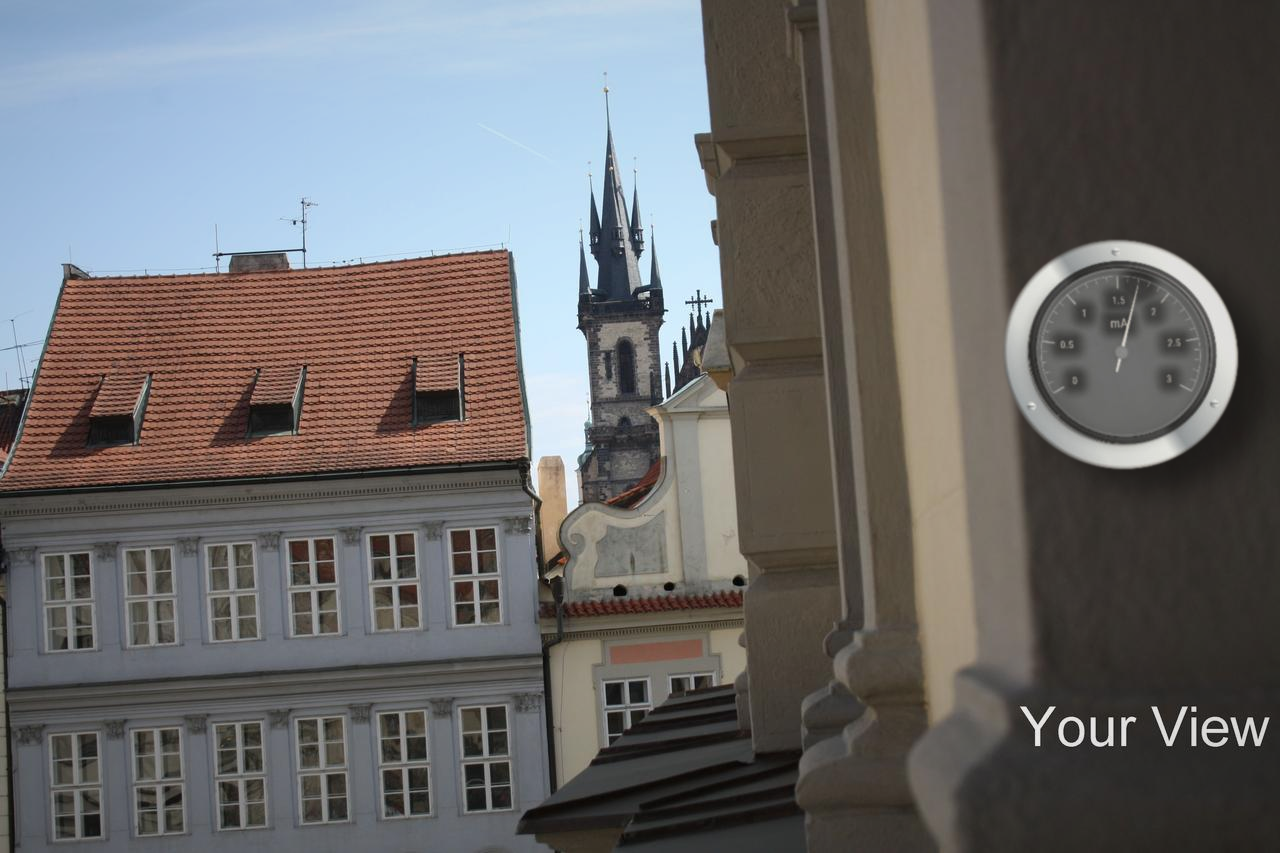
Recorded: 1.7 mA
